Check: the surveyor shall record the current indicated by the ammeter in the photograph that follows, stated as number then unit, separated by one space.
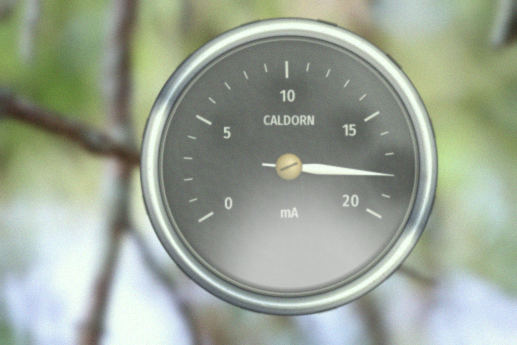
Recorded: 18 mA
